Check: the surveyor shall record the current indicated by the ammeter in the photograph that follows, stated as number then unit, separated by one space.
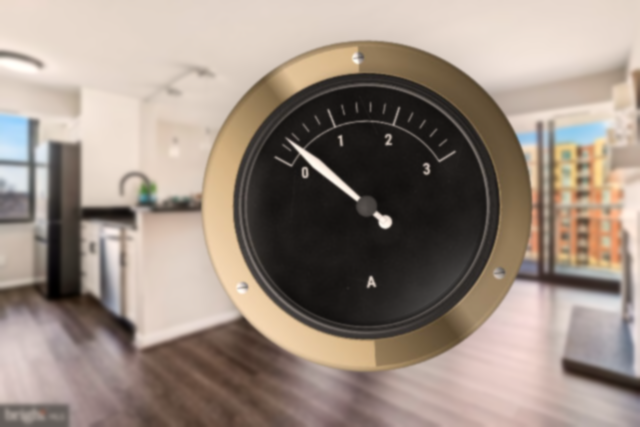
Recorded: 0.3 A
